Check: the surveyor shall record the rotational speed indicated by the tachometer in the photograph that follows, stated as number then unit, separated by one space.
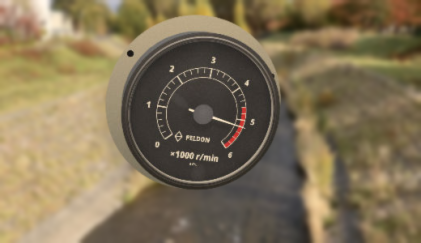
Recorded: 5200 rpm
